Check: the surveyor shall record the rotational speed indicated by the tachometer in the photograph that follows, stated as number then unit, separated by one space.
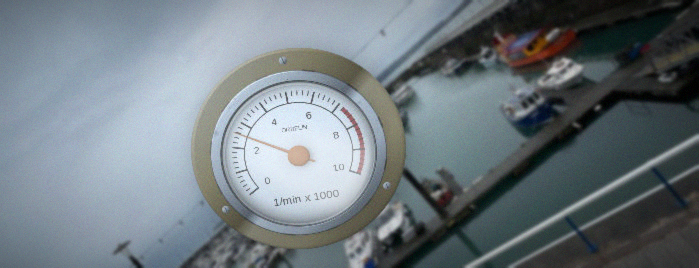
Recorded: 2600 rpm
